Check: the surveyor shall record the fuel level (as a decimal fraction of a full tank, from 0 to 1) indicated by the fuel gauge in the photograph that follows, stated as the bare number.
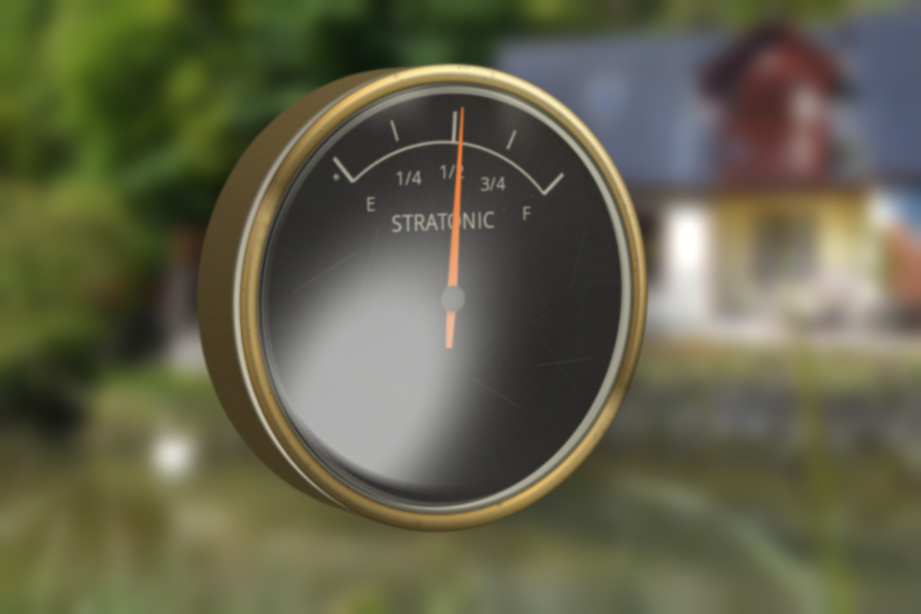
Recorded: 0.5
